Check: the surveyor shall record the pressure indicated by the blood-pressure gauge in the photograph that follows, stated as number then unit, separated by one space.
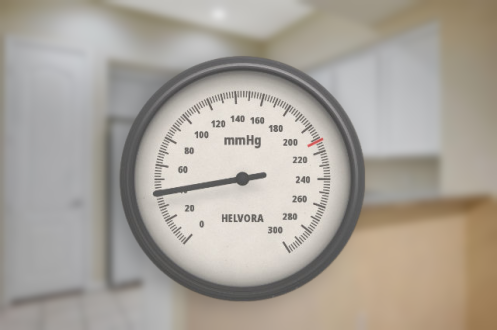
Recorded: 40 mmHg
